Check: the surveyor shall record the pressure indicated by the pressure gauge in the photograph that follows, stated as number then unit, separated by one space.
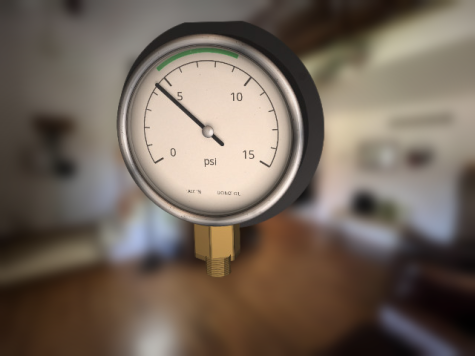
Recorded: 4.5 psi
